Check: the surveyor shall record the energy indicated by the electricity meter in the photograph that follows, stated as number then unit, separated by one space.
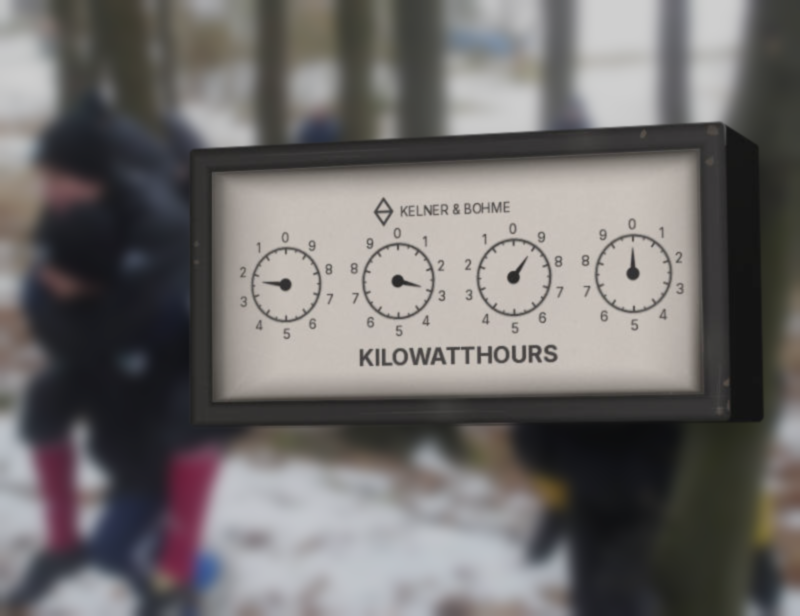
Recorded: 2290 kWh
